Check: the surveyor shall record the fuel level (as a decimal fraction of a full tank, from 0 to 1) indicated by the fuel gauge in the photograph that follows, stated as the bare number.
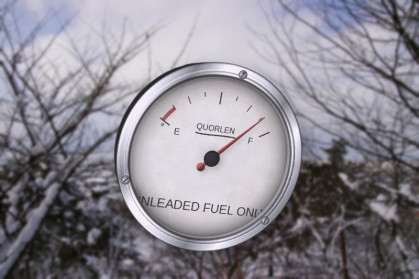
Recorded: 0.875
